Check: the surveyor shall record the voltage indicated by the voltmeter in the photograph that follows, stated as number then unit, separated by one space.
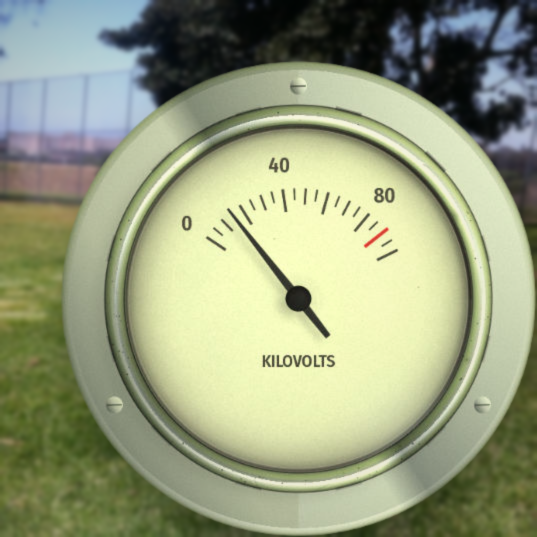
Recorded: 15 kV
